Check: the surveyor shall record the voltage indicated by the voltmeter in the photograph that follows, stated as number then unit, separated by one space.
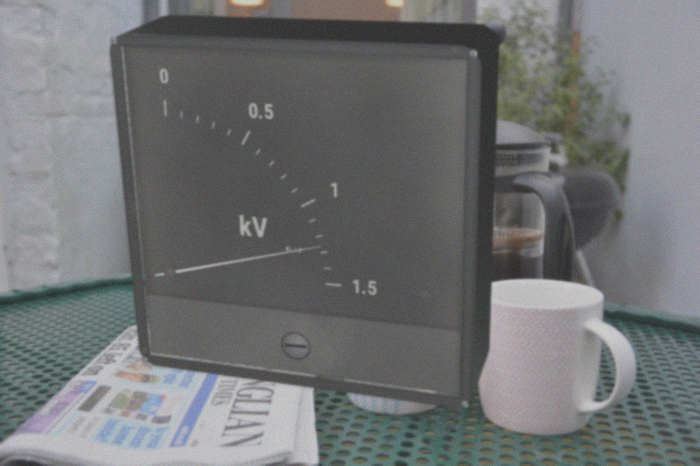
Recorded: 1.25 kV
